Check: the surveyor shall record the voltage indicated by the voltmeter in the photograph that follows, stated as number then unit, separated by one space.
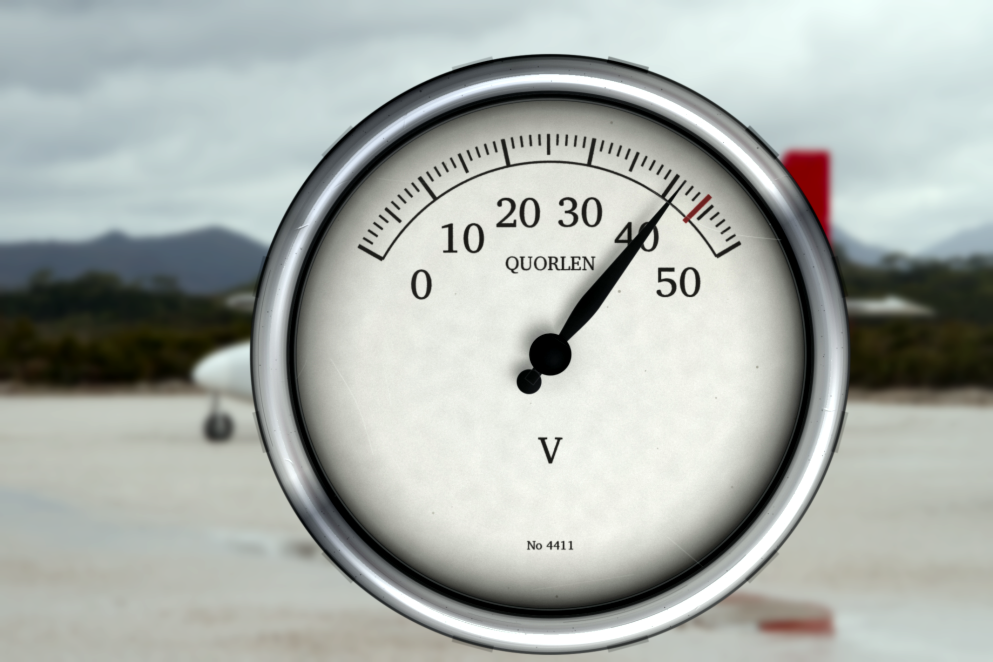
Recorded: 41 V
